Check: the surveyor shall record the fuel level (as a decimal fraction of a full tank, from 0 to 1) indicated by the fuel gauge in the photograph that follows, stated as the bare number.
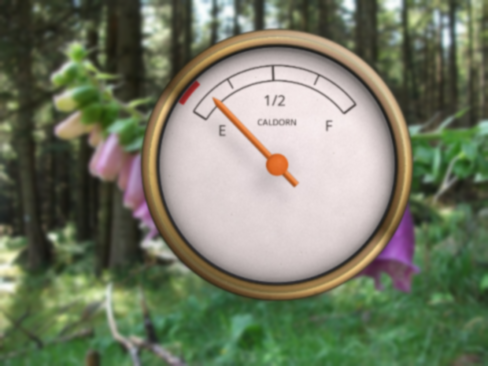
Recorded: 0.125
